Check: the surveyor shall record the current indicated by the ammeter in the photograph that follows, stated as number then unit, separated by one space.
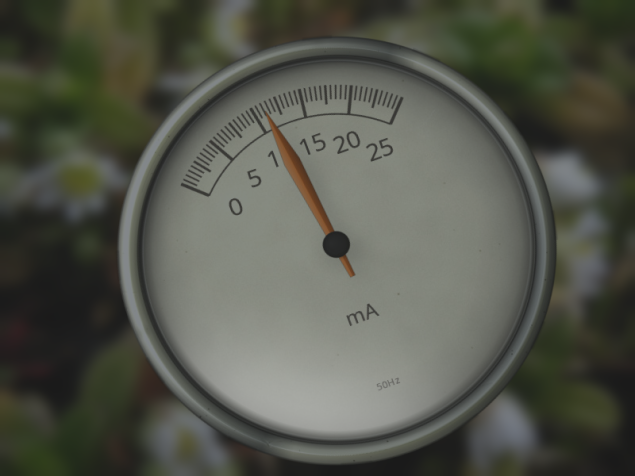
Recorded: 11 mA
